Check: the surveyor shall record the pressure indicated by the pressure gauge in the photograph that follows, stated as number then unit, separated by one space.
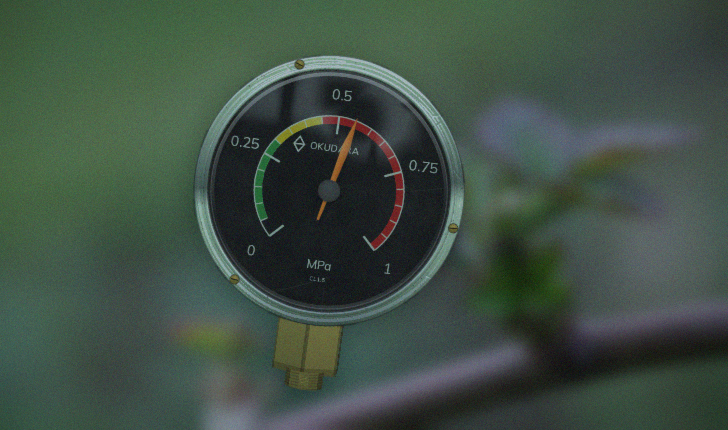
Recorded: 0.55 MPa
